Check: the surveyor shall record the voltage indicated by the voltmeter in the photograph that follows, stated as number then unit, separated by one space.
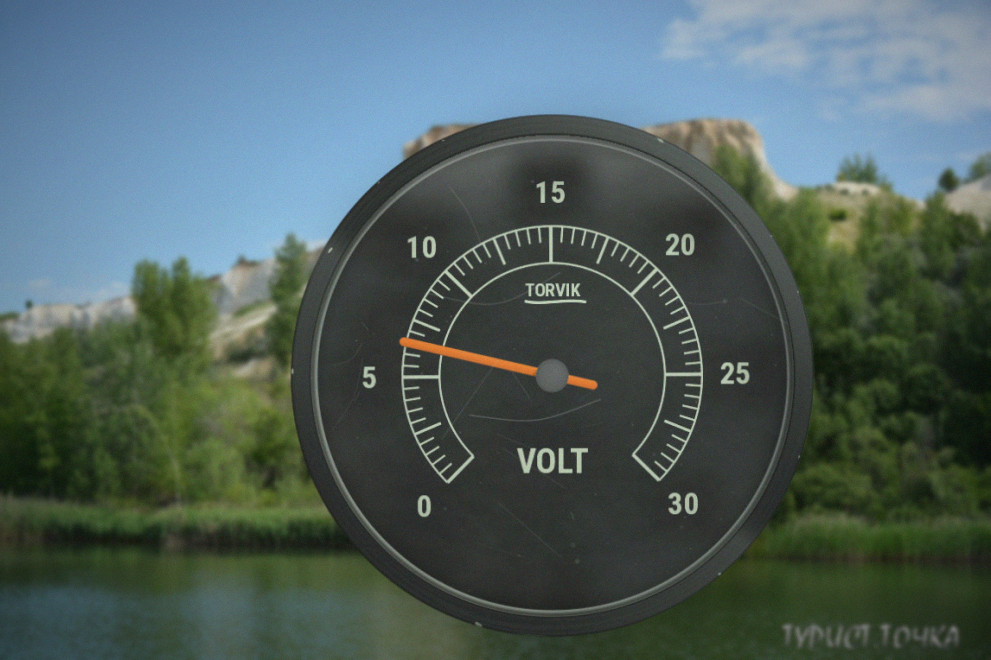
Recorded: 6.5 V
